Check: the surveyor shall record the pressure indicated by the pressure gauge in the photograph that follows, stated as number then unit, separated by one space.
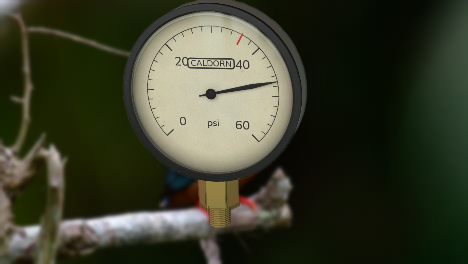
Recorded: 47 psi
